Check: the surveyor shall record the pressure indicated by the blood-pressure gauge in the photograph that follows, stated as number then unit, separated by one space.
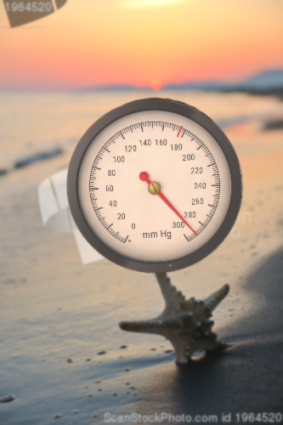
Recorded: 290 mmHg
